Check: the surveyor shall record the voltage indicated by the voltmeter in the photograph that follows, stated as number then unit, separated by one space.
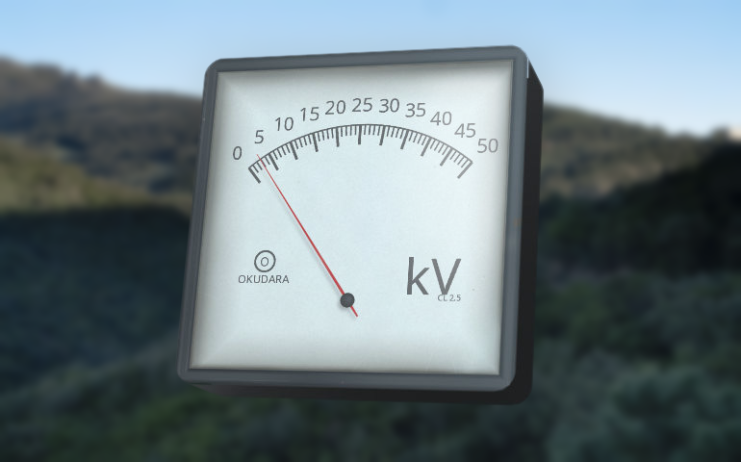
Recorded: 3 kV
